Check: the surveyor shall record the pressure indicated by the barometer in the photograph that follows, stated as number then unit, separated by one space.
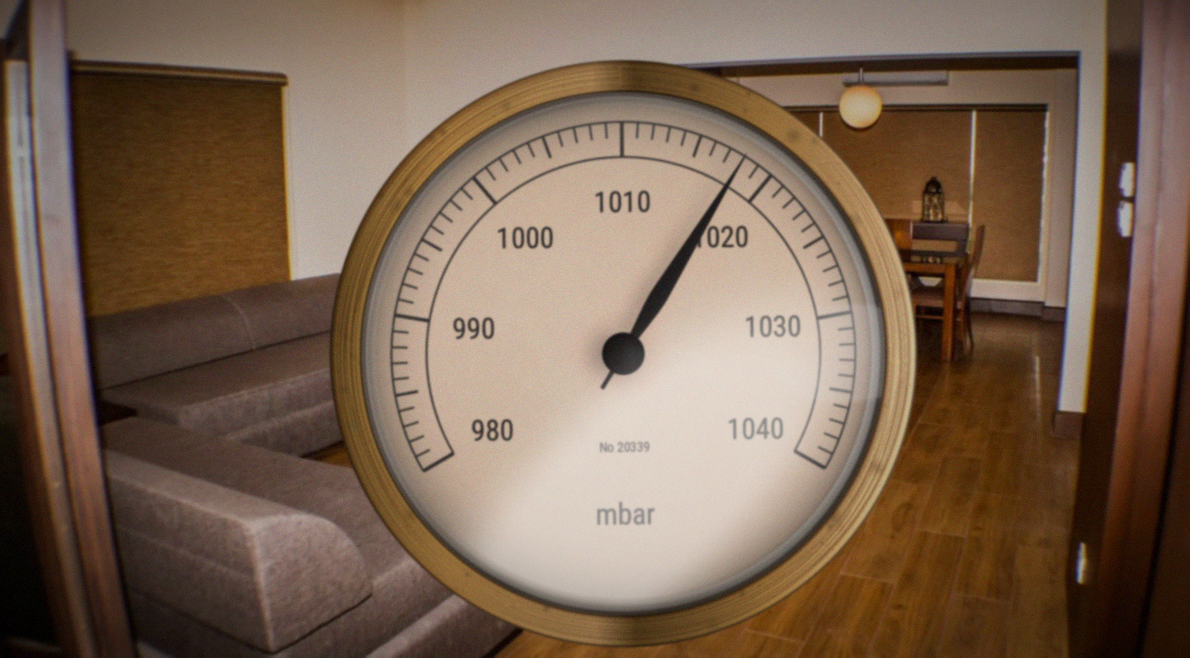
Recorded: 1018 mbar
